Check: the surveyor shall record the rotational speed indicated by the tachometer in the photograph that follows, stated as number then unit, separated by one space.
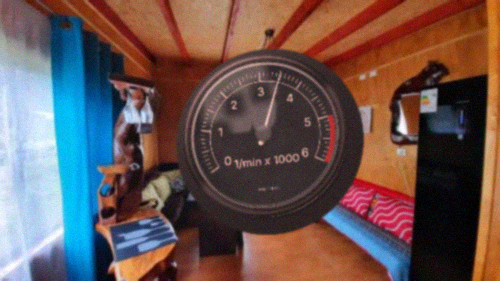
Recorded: 3500 rpm
